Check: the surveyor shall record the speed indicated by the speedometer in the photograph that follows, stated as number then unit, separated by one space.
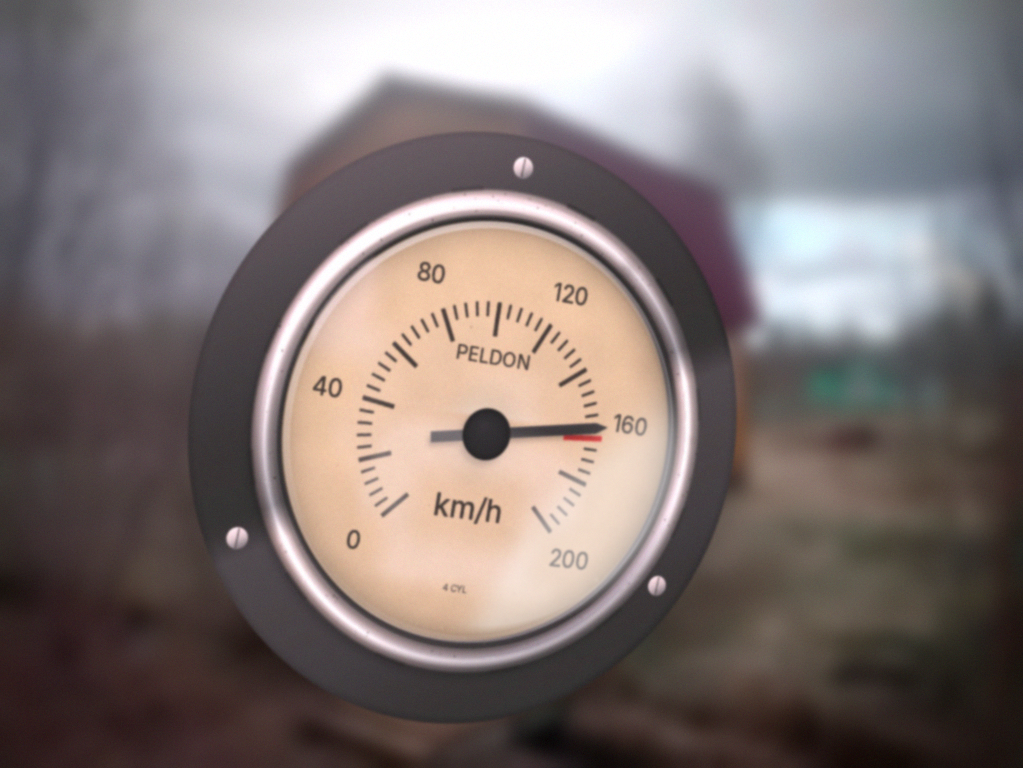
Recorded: 160 km/h
